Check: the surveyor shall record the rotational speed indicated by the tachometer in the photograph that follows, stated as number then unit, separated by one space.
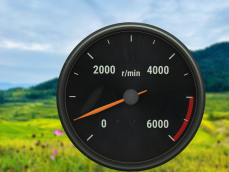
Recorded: 500 rpm
